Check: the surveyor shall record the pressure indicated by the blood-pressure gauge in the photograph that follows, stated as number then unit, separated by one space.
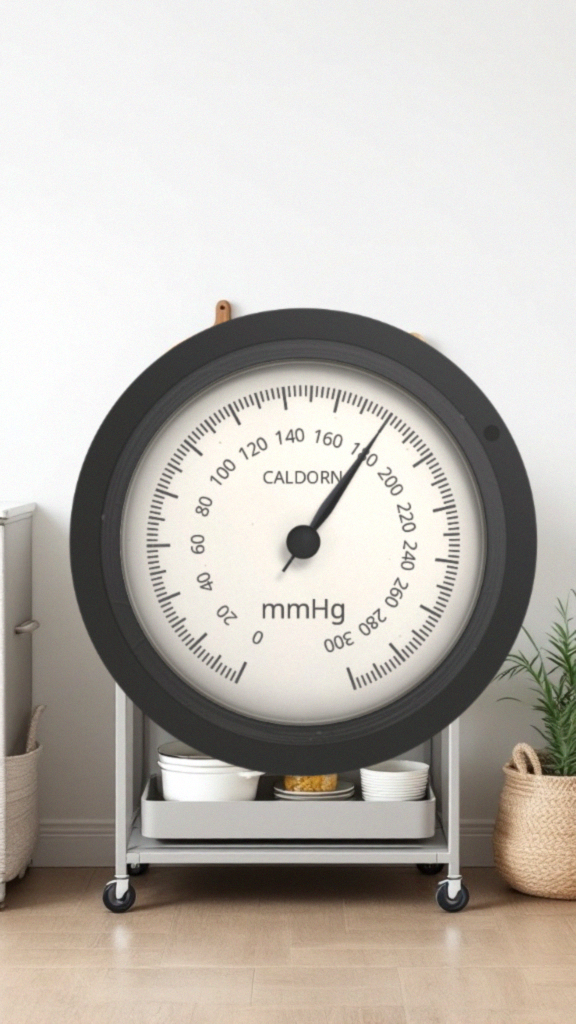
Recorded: 180 mmHg
